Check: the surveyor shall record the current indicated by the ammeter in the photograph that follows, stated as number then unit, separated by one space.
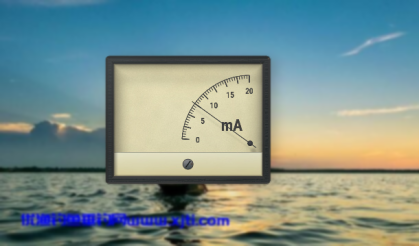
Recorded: 7.5 mA
